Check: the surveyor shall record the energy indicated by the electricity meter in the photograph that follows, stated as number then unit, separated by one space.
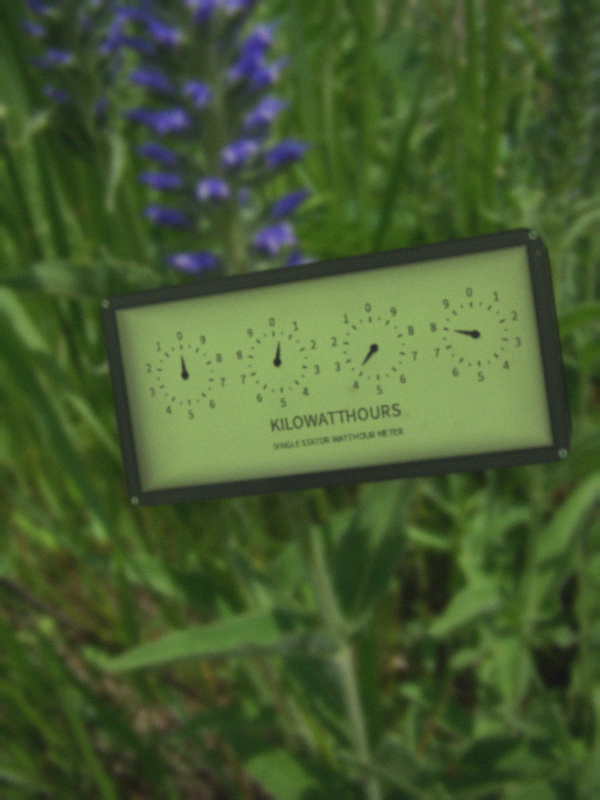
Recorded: 38 kWh
